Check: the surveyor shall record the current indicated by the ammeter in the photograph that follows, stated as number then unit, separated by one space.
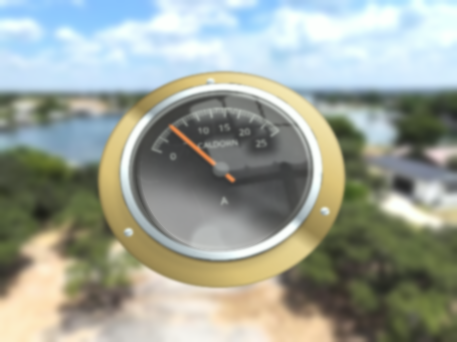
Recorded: 5 A
